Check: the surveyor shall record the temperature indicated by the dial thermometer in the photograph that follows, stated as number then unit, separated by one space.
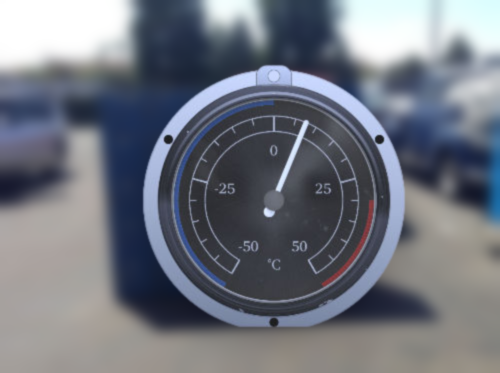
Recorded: 7.5 °C
